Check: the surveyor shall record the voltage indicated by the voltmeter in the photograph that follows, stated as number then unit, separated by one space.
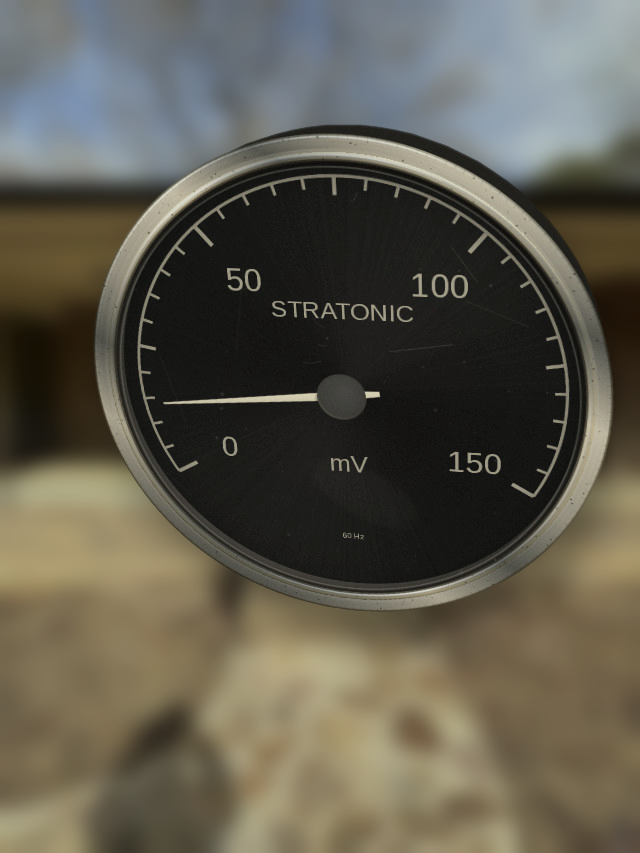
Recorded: 15 mV
